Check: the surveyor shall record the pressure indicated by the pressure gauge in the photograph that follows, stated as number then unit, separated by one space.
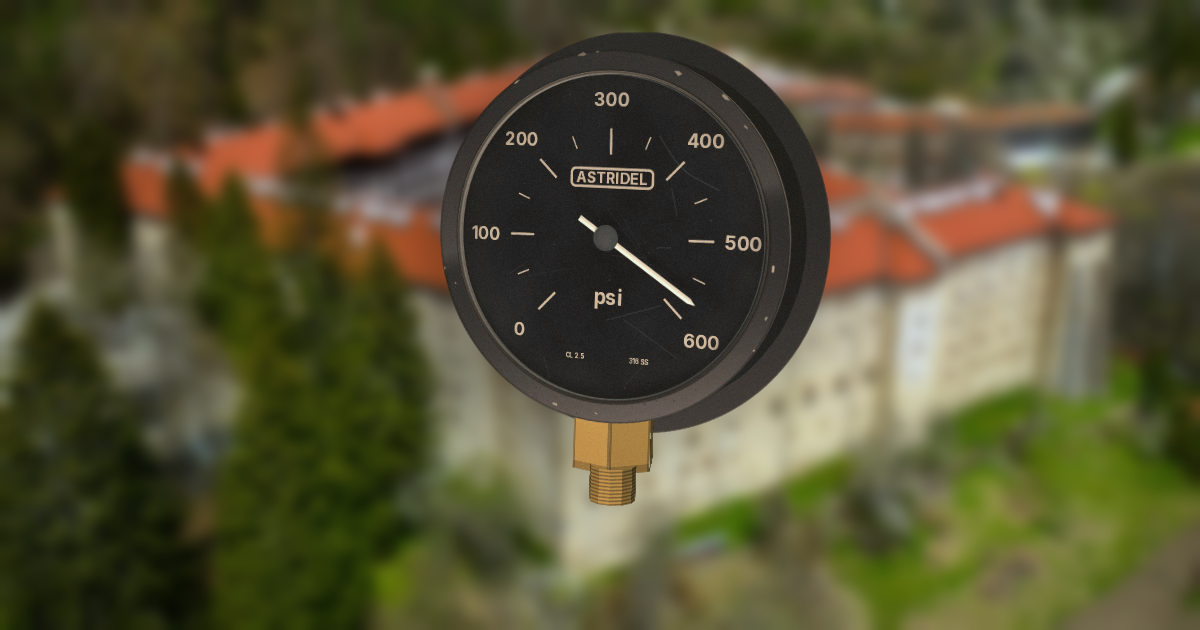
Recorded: 575 psi
